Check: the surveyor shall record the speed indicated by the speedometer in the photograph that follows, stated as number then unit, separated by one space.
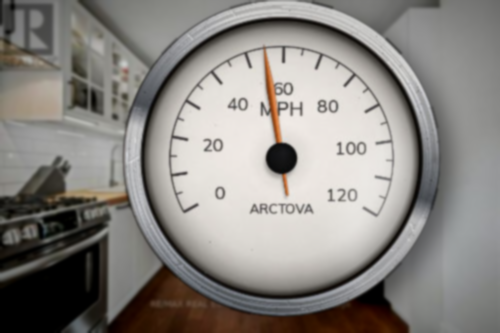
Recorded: 55 mph
